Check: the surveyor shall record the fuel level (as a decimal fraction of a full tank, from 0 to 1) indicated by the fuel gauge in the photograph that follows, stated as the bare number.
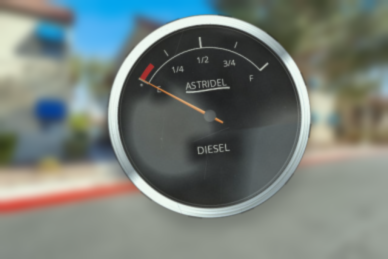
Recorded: 0
